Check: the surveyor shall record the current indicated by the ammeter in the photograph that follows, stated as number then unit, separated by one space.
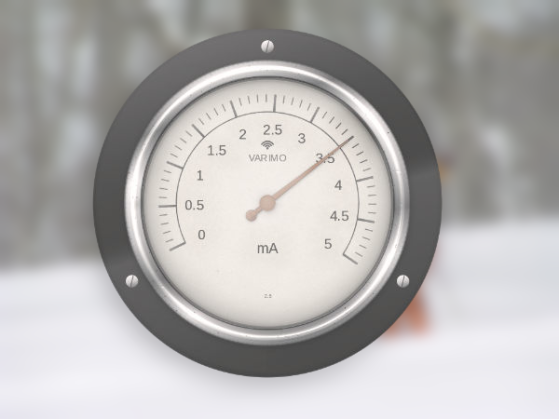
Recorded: 3.5 mA
